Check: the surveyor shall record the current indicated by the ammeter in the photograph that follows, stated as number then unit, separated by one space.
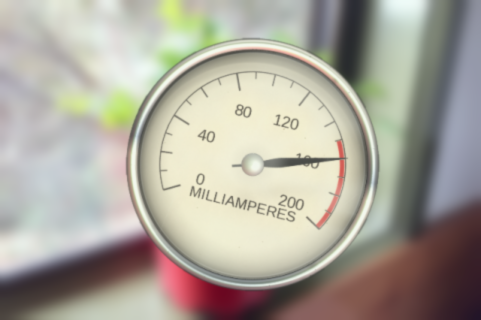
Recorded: 160 mA
